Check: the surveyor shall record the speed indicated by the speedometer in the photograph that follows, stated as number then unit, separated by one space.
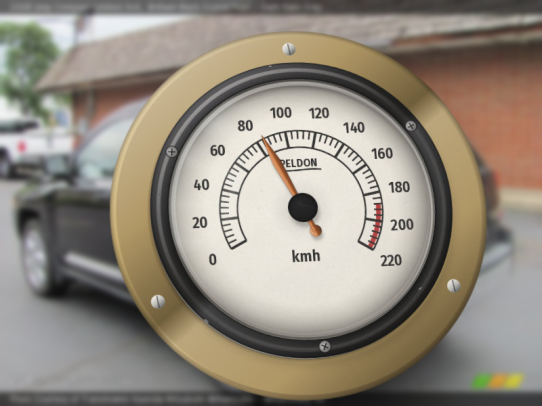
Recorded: 84 km/h
